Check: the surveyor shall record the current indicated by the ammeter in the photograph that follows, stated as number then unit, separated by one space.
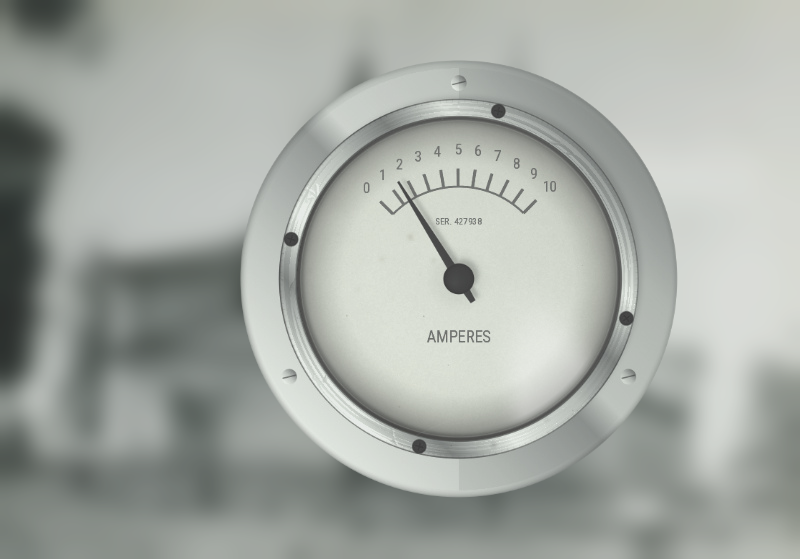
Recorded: 1.5 A
